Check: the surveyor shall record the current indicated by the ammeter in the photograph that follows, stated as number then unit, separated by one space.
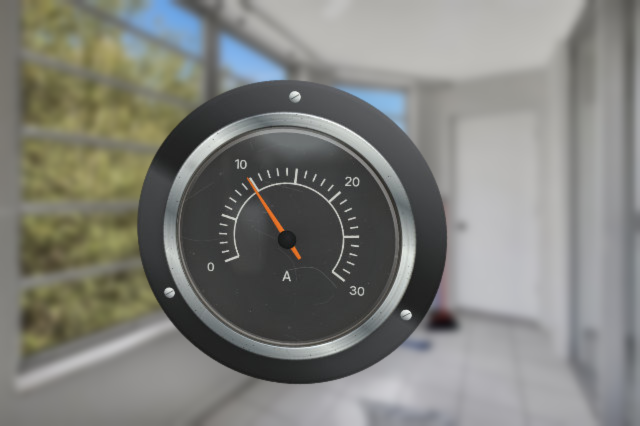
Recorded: 10 A
